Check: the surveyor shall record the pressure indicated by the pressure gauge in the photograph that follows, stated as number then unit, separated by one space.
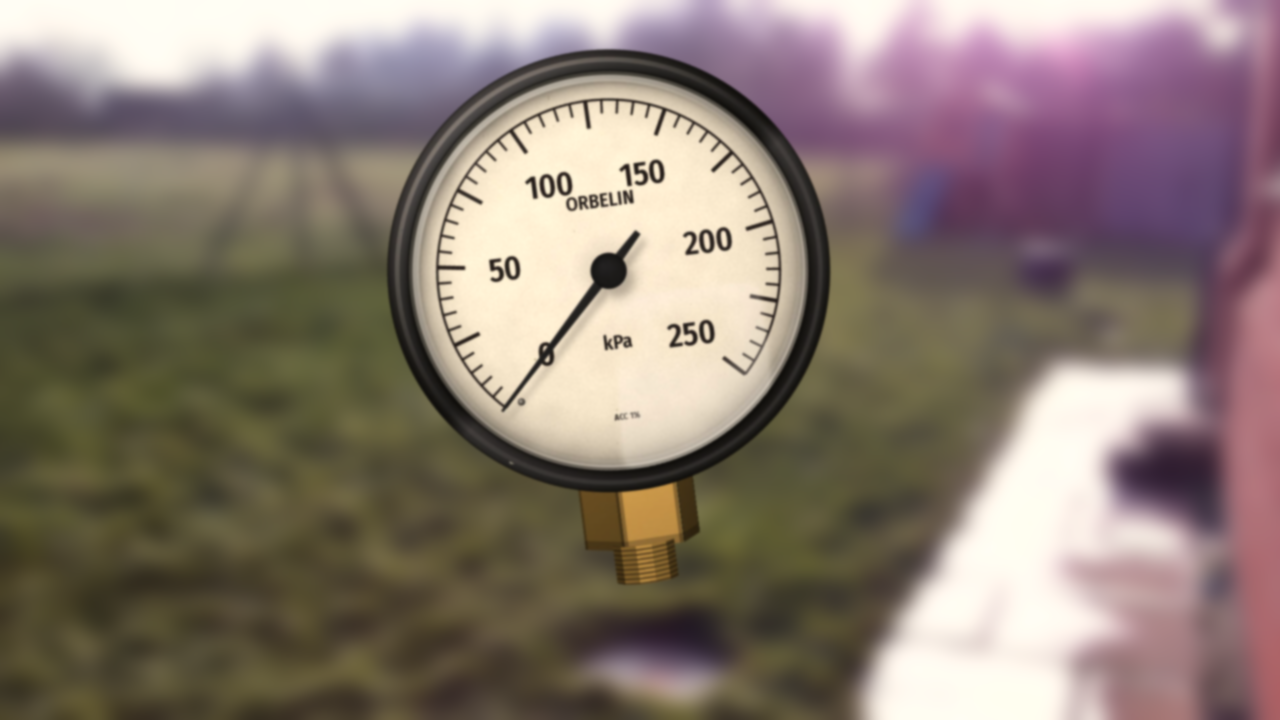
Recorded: 0 kPa
